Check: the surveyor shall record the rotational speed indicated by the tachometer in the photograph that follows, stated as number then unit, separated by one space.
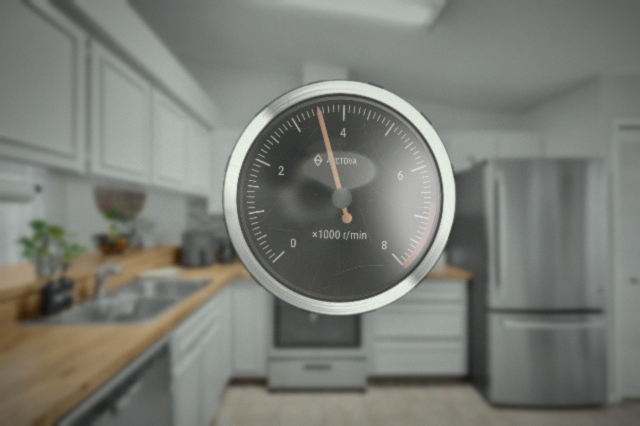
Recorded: 3500 rpm
